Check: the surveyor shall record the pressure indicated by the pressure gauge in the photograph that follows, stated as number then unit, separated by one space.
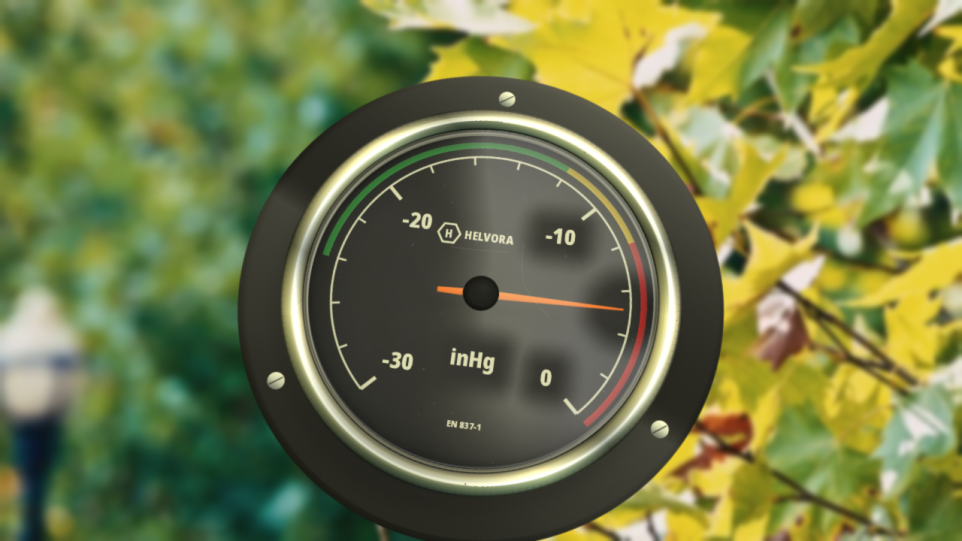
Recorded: -5 inHg
